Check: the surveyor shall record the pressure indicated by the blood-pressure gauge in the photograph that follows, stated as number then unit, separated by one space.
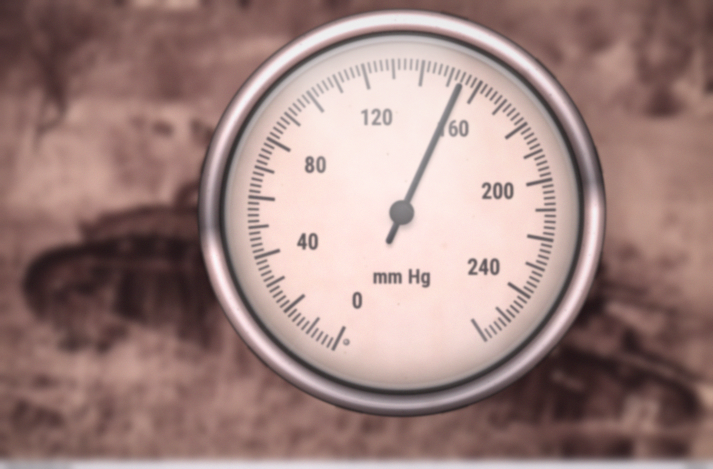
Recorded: 154 mmHg
